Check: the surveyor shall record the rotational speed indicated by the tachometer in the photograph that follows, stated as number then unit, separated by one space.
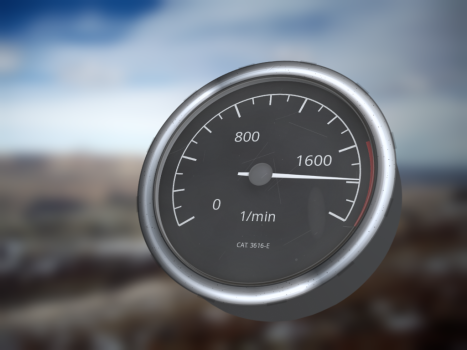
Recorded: 1800 rpm
